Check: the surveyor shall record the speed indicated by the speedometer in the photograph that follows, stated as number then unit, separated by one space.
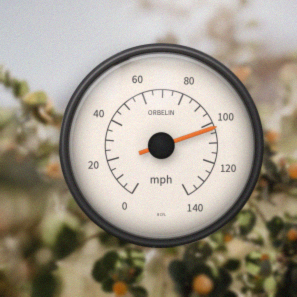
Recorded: 102.5 mph
